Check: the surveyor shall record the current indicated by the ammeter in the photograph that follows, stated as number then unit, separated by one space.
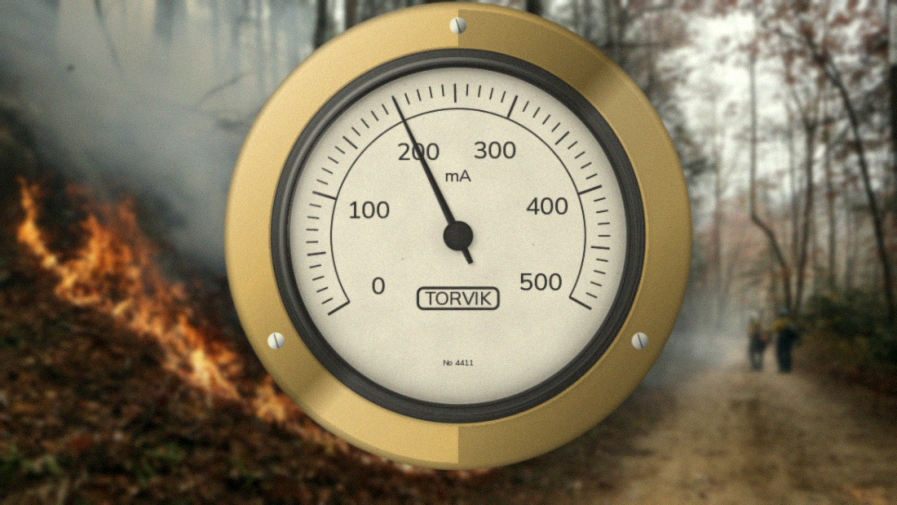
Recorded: 200 mA
